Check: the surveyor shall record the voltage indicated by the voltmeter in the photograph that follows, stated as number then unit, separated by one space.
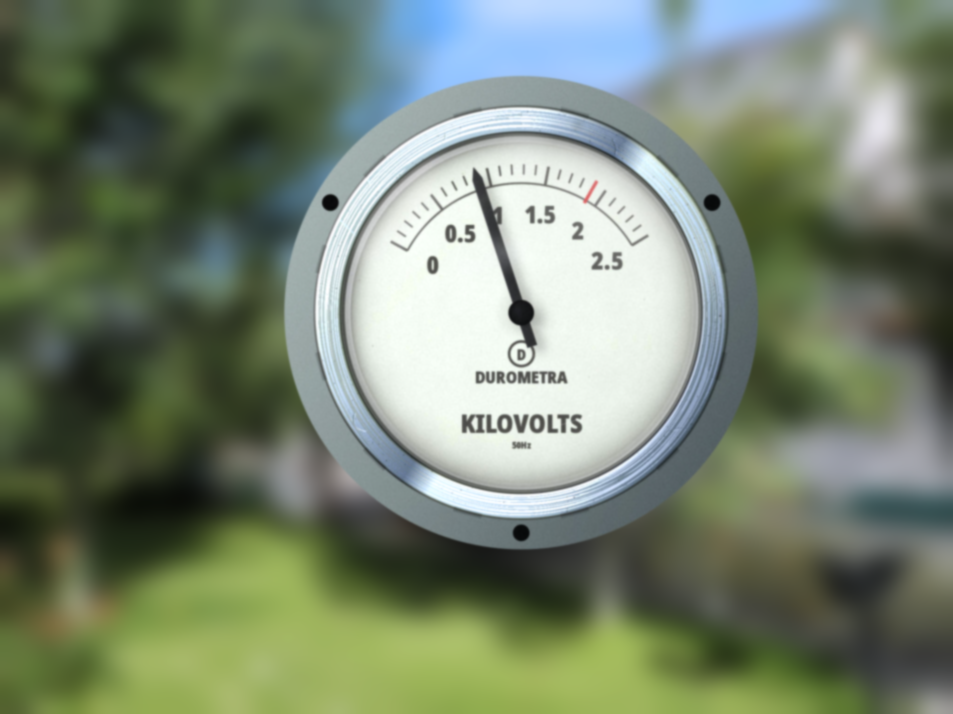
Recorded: 0.9 kV
